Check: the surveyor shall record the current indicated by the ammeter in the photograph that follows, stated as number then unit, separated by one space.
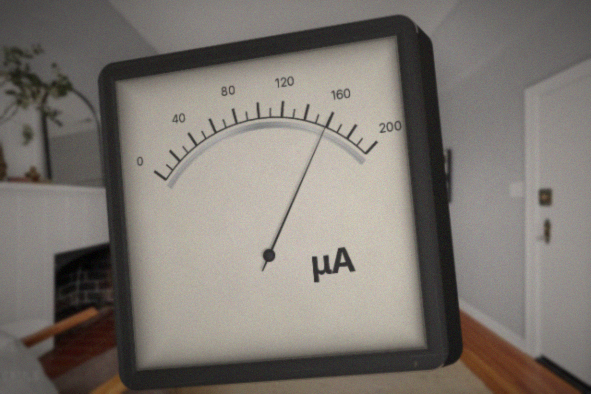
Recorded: 160 µA
